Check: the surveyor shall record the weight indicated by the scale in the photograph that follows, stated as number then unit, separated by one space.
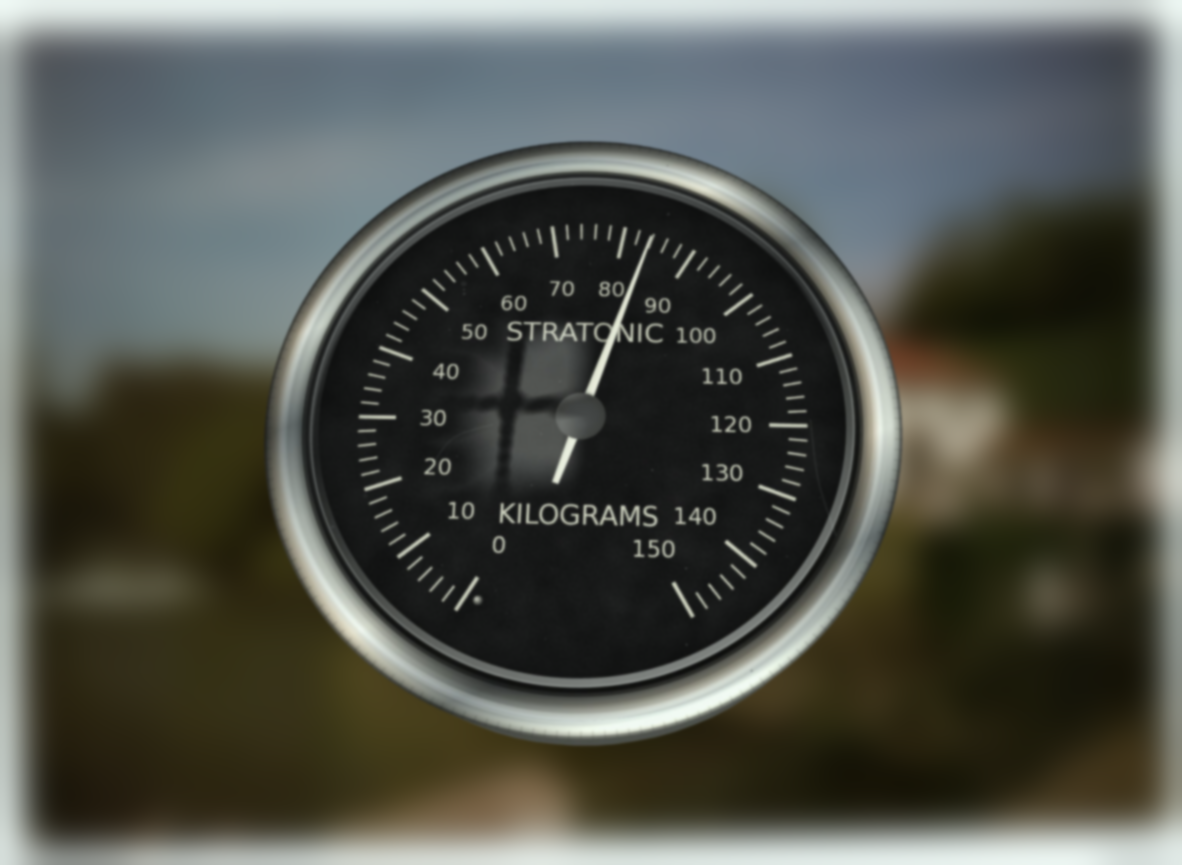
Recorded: 84 kg
